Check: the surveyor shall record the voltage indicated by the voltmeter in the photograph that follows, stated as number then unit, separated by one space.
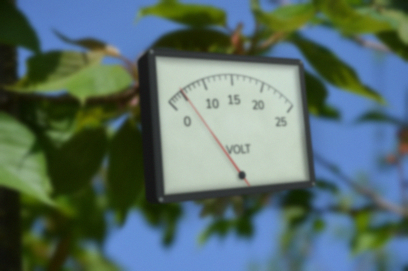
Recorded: 5 V
